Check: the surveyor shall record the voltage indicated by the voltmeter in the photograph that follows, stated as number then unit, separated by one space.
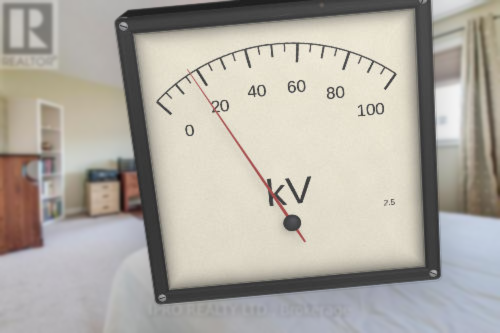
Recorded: 17.5 kV
